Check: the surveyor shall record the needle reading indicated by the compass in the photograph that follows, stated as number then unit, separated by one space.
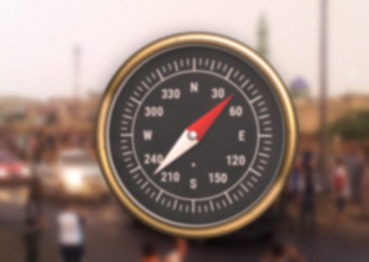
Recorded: 45 °
